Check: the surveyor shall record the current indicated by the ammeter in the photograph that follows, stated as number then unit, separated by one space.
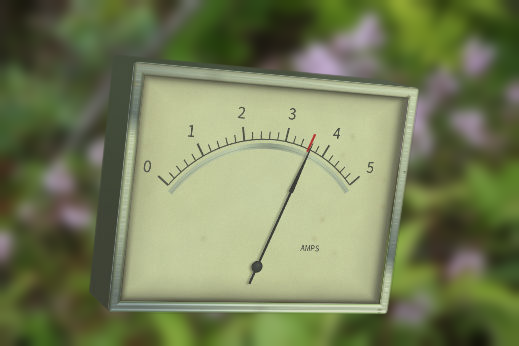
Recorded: 3.6 A
